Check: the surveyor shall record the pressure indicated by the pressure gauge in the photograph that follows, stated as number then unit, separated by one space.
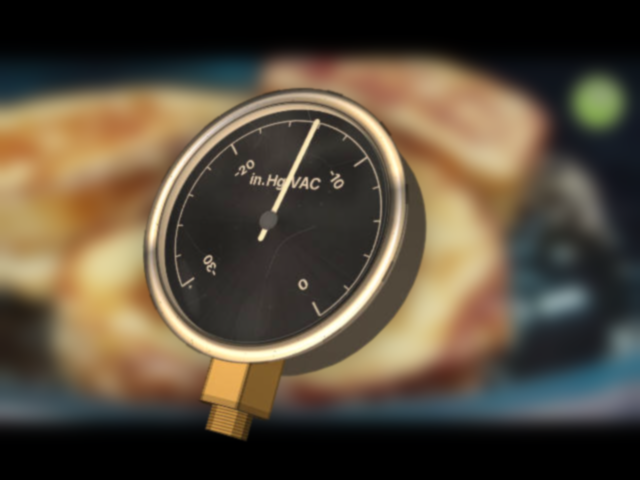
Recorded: -14 inHg
